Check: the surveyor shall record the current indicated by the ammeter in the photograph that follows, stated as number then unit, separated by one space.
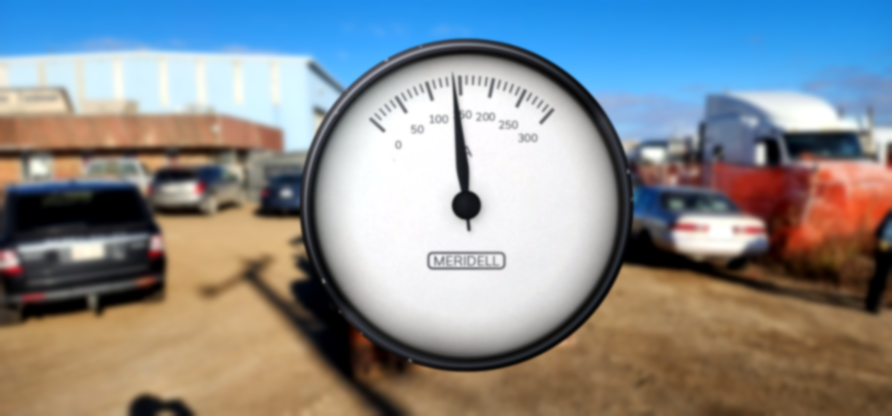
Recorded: 140 A
